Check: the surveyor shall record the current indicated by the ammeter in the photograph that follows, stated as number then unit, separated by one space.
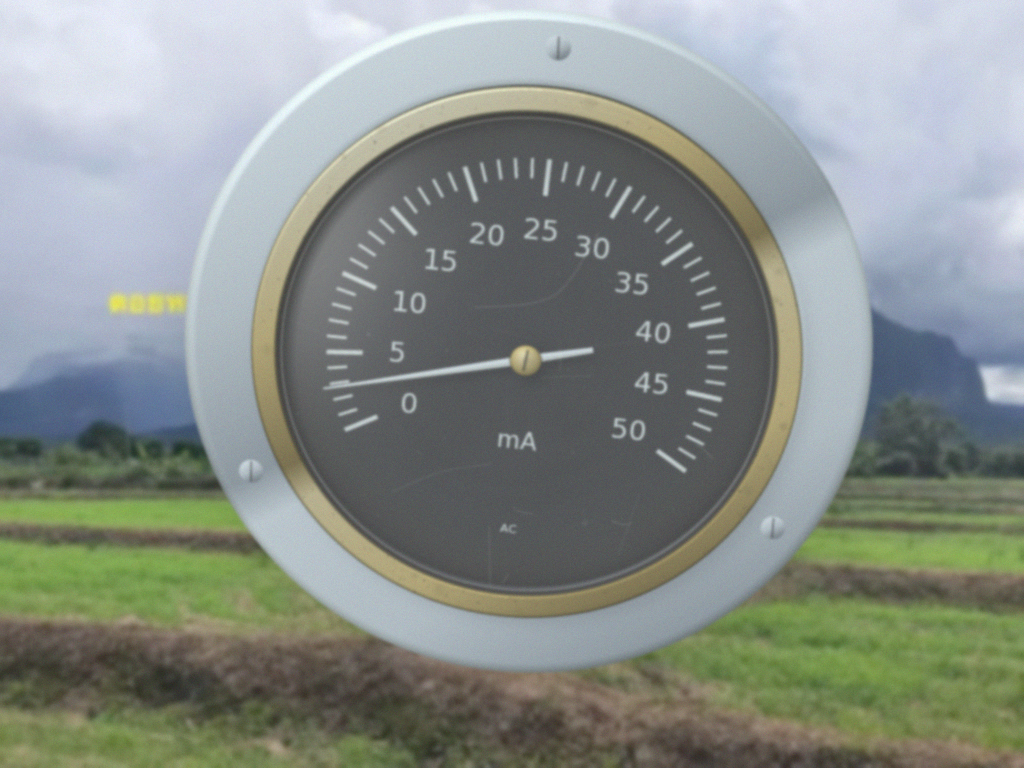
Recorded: 3 mA
